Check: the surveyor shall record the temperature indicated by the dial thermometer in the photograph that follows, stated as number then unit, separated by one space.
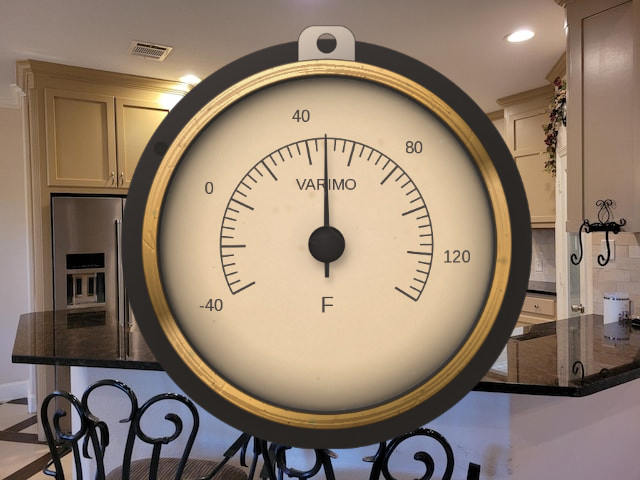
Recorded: 48 °F
